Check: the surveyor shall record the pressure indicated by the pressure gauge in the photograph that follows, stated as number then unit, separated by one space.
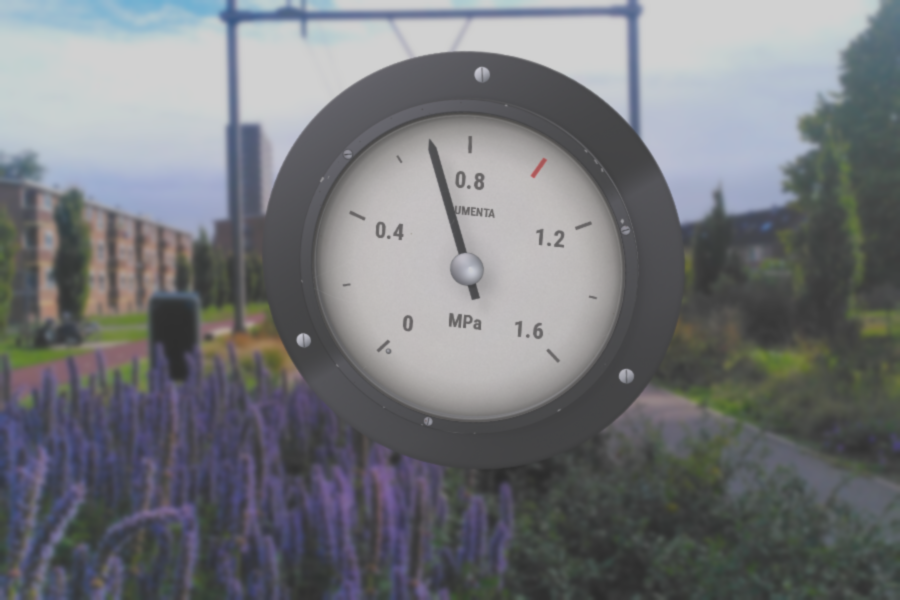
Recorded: 0.7 MPa
